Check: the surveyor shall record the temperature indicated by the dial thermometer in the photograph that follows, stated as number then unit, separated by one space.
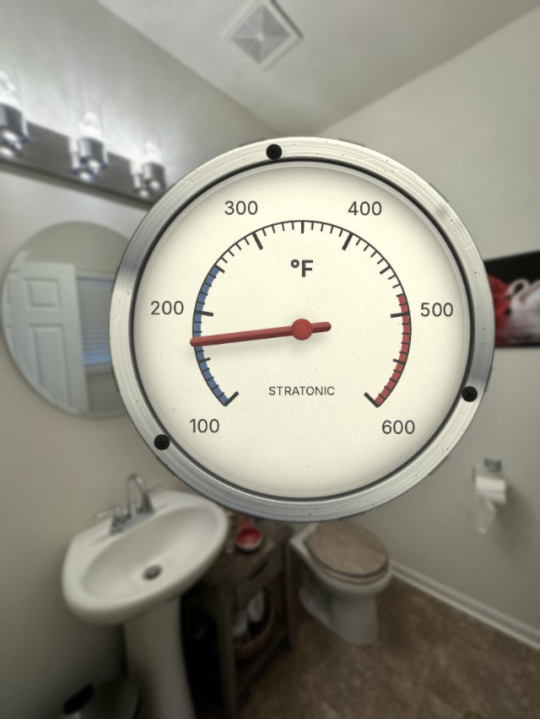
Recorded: 170 °F
